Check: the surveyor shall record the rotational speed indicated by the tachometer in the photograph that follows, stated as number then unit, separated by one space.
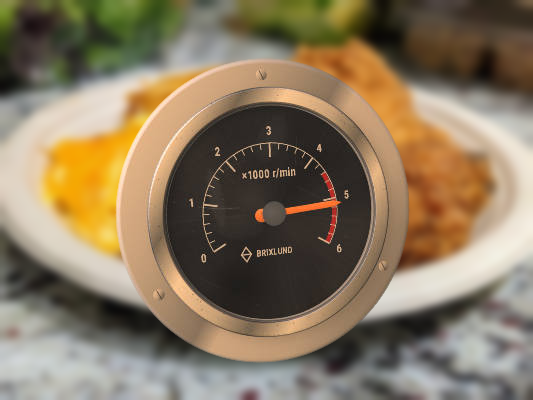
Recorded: 5100 rpm
